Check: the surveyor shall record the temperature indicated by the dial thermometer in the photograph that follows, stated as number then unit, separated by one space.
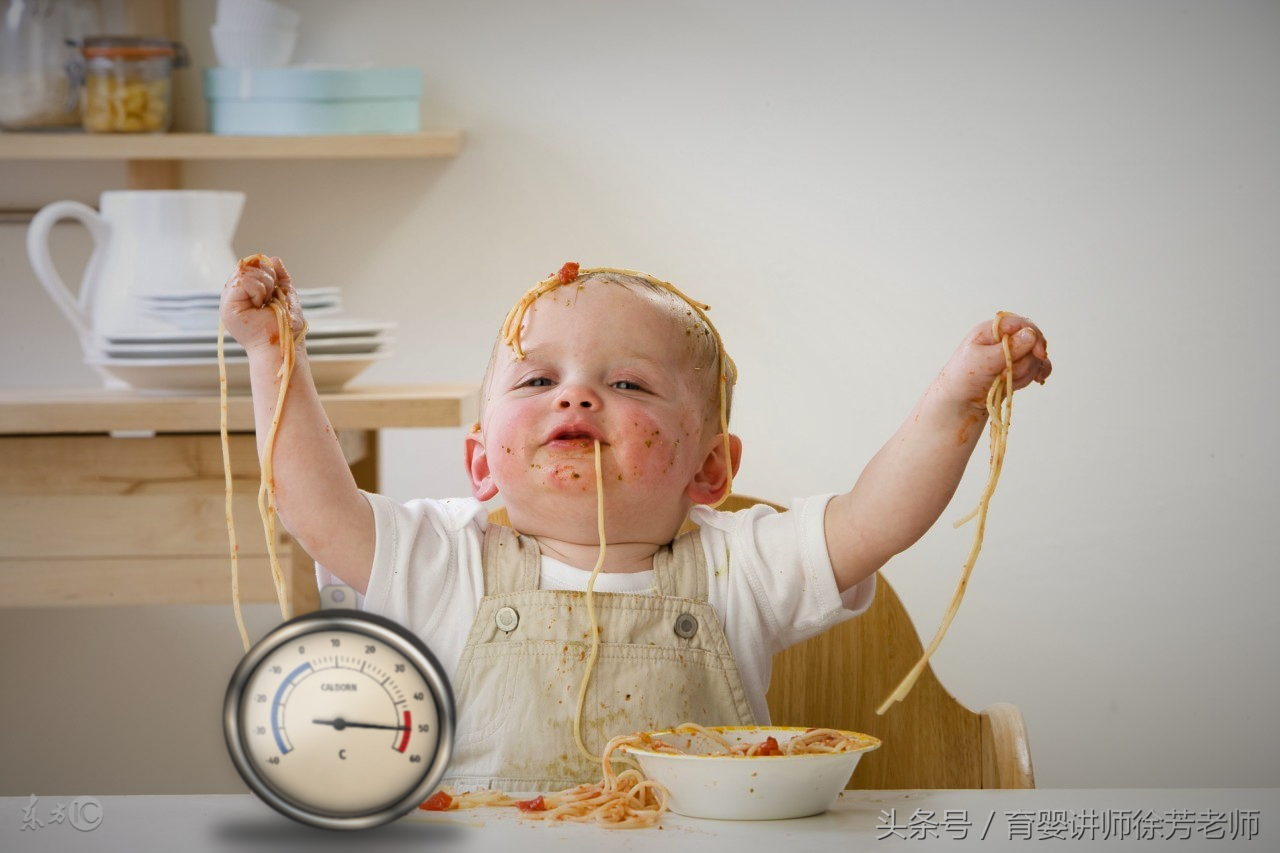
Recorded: 50 °C
